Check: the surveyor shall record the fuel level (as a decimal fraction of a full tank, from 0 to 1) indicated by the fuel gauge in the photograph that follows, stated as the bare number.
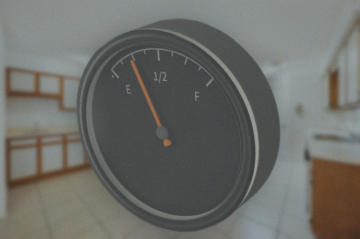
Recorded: 0.25
